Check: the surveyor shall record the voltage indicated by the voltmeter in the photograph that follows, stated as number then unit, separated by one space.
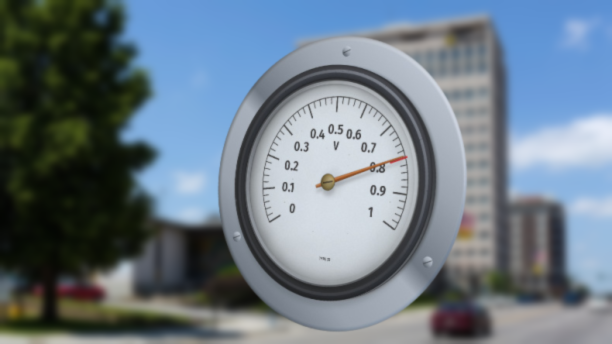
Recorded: 0.8 V
